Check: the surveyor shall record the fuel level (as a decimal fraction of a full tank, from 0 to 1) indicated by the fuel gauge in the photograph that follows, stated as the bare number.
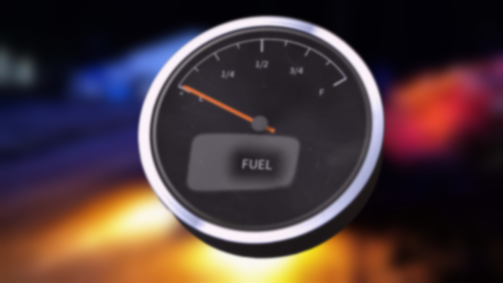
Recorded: 0
